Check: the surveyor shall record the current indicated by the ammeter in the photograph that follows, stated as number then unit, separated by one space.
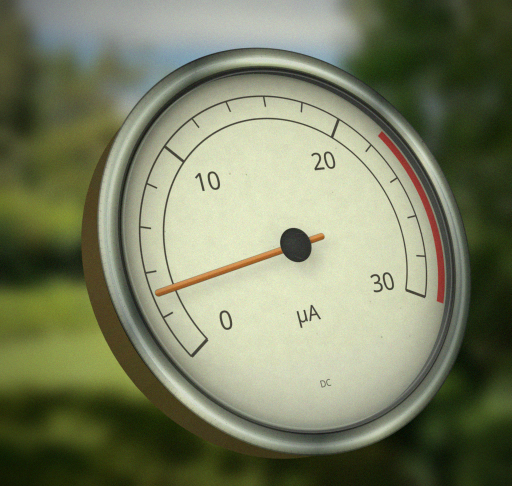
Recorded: 3 µA
